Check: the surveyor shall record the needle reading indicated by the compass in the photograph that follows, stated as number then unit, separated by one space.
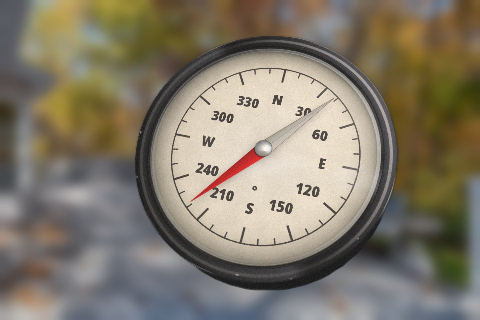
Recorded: 220 °
